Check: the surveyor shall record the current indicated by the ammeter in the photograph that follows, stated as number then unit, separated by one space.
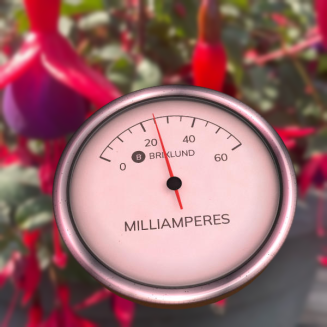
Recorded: 25 mA
